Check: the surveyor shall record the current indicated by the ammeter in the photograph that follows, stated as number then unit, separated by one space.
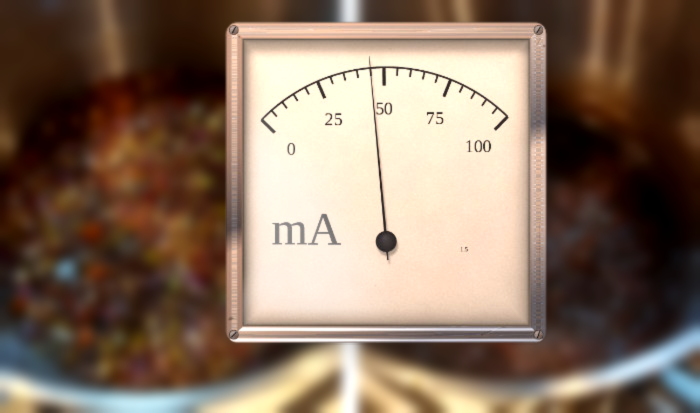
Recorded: 45 mA
